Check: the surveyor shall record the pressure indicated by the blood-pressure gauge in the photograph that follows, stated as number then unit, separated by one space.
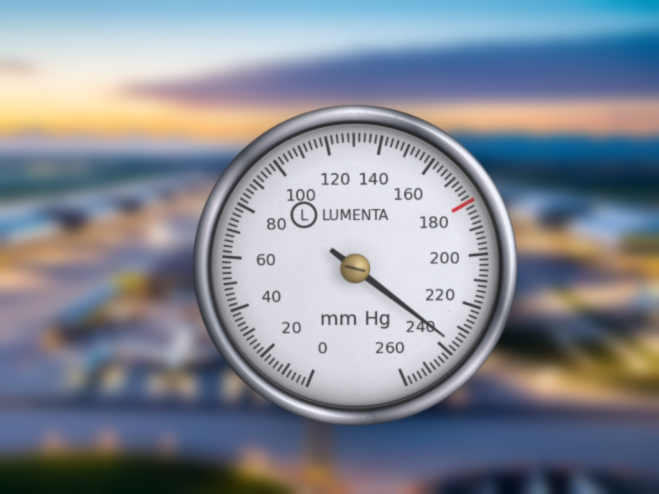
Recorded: 236 mmHg
